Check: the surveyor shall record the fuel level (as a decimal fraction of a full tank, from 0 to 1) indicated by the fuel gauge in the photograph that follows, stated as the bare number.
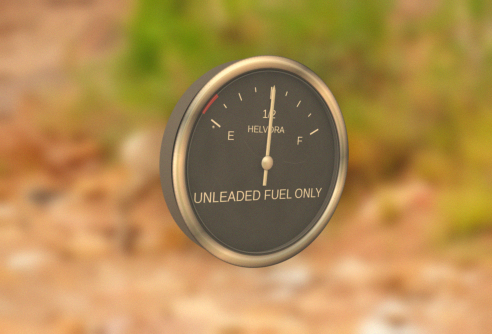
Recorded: 0.5
